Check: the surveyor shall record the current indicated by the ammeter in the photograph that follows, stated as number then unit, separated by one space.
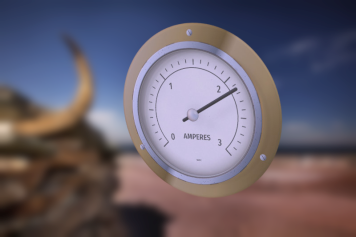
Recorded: 2.15 A
